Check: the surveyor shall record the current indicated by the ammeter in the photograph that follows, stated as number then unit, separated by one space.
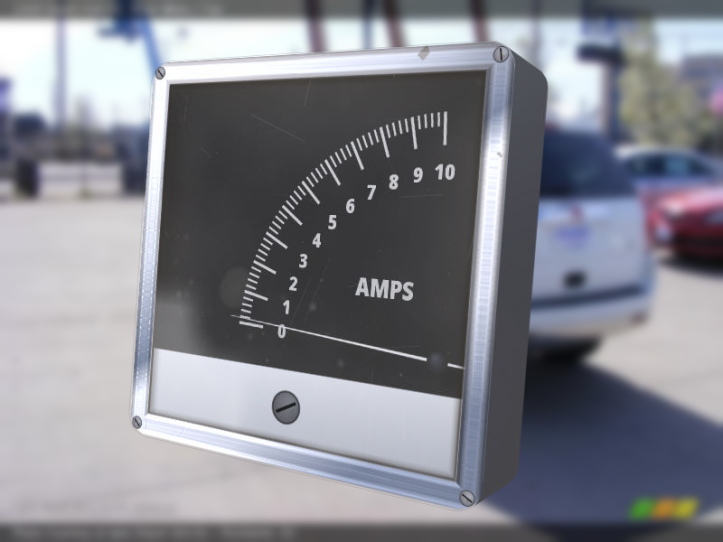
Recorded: 0.2 A
